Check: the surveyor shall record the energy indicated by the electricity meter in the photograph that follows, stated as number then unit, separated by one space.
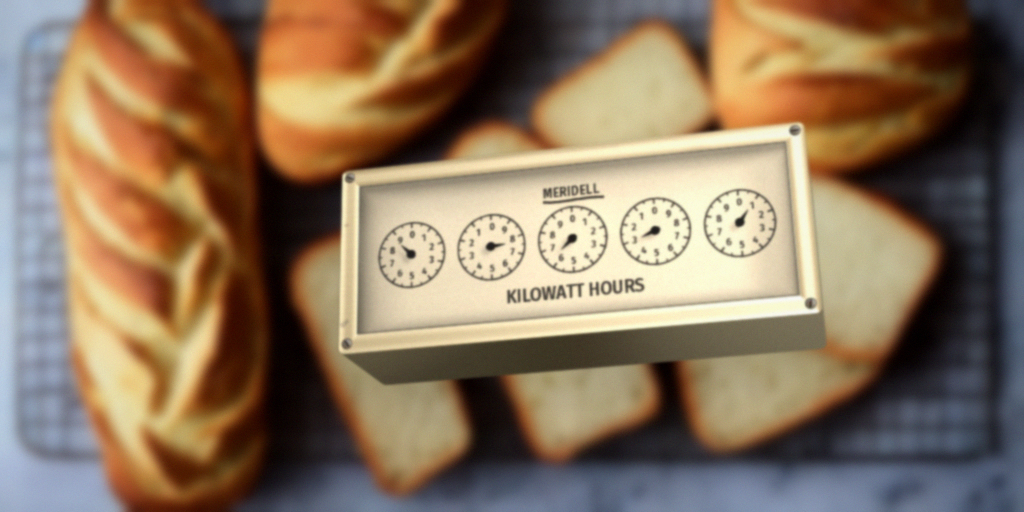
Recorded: 87631 kWh
